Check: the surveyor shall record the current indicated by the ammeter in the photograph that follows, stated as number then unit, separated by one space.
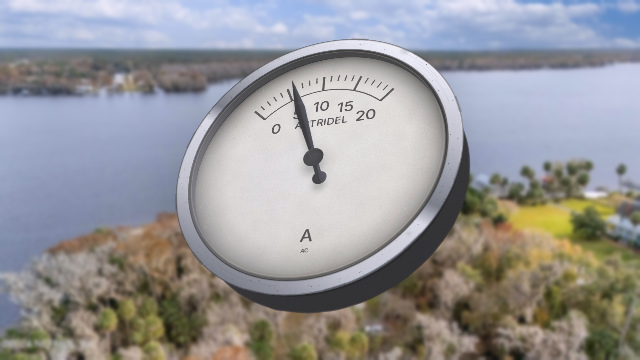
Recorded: 6 A
